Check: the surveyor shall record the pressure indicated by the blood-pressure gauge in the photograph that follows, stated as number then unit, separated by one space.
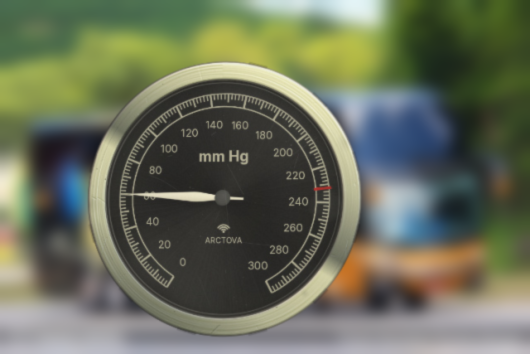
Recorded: 60 mmHg
